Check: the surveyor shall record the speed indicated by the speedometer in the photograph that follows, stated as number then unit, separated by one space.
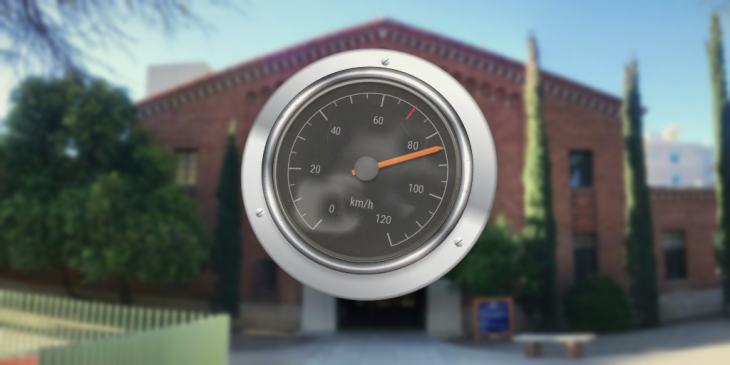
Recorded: 85 km/h
